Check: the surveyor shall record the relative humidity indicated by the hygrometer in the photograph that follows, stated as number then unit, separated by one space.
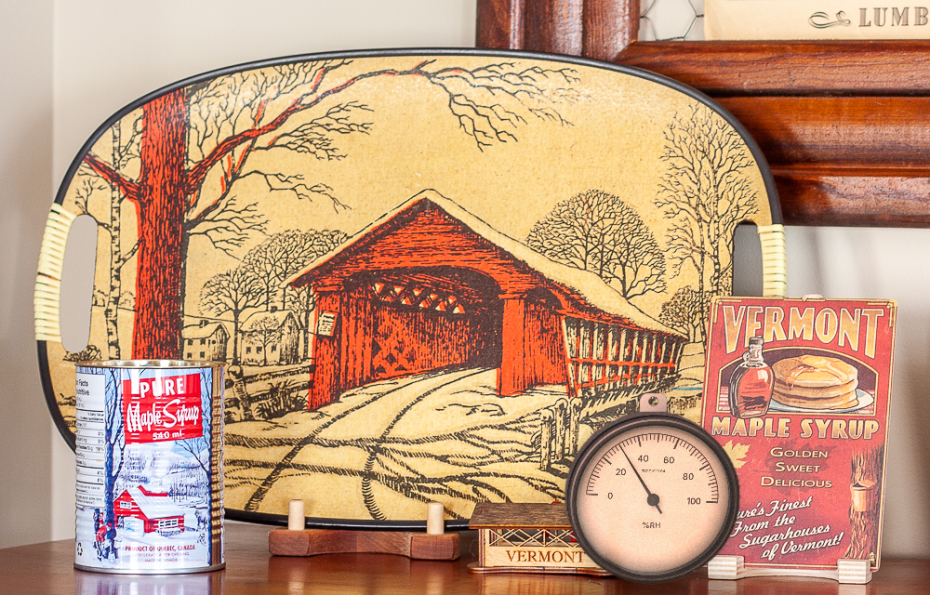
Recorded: 30 %
